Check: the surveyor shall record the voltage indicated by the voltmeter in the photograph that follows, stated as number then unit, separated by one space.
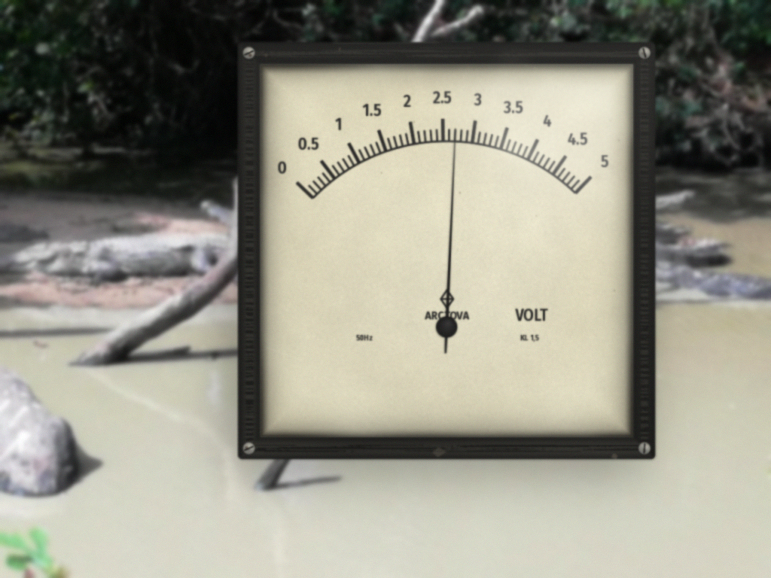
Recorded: 2.7 V
